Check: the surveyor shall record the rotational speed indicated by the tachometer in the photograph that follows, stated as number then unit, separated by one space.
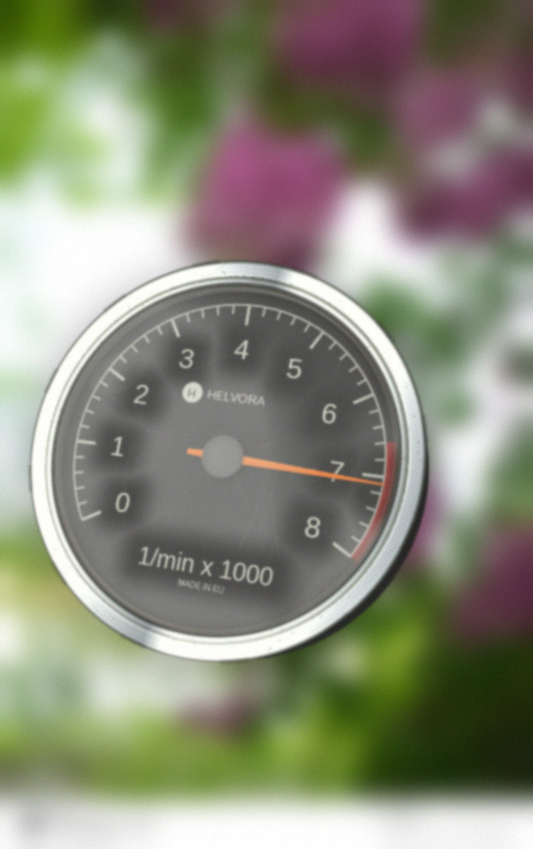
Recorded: 7100 rpm
